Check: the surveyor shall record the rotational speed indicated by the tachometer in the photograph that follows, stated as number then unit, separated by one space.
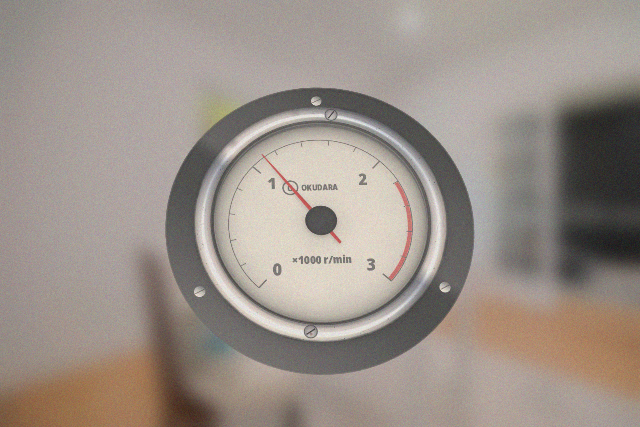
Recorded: 1100 rpm
